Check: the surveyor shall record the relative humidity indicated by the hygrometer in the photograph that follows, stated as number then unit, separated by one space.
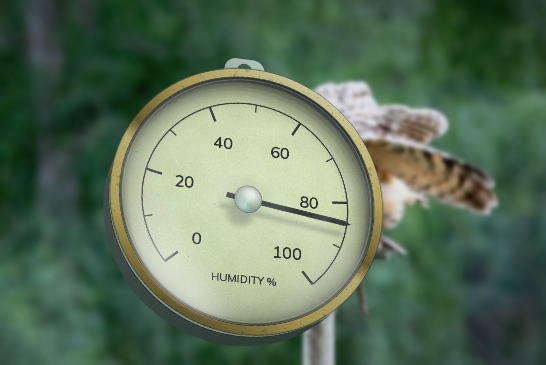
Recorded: 85 %
